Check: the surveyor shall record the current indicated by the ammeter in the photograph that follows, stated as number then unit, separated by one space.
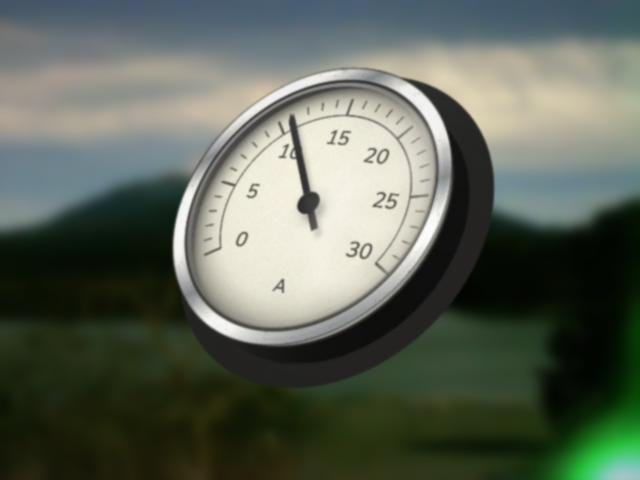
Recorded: 11 A
